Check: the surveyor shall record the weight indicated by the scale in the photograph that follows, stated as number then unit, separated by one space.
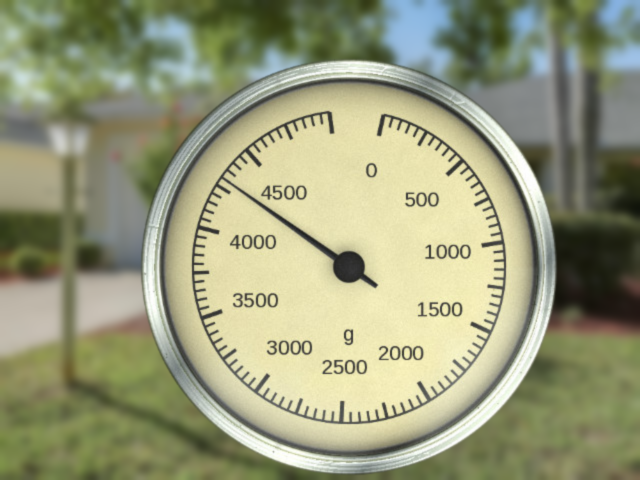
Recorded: 4300 g
